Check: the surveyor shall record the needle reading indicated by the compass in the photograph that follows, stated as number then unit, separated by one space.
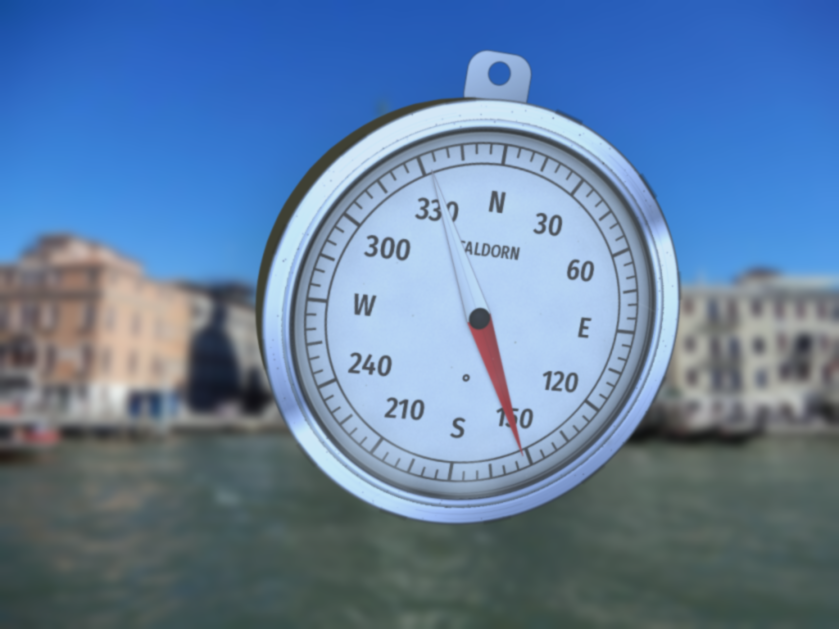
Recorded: 152.5 °
